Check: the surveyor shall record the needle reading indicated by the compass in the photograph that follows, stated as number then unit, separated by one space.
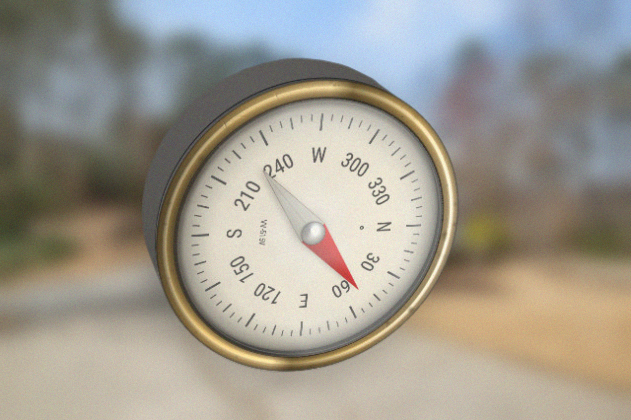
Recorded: 50 °
